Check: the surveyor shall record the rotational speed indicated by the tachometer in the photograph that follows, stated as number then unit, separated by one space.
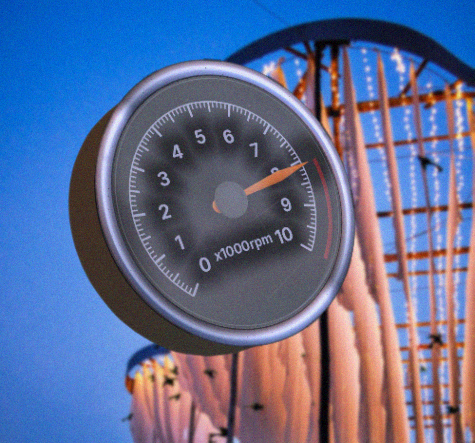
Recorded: 8100 rpm
